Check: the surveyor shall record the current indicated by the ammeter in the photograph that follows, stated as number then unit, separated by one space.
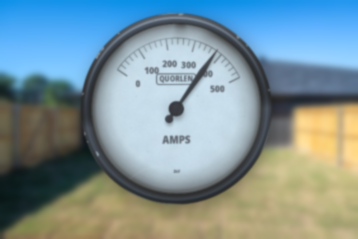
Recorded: 380 A
